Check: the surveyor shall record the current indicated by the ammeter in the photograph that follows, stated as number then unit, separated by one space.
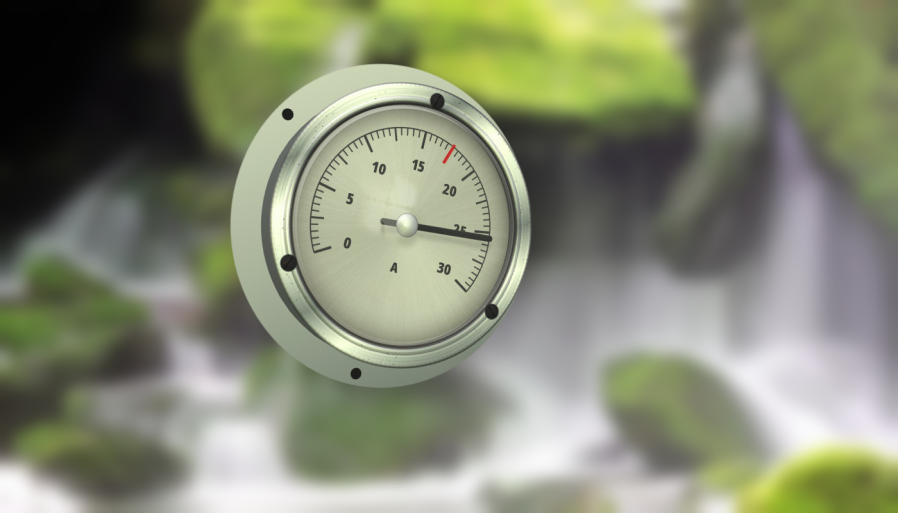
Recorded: 25.5 A
